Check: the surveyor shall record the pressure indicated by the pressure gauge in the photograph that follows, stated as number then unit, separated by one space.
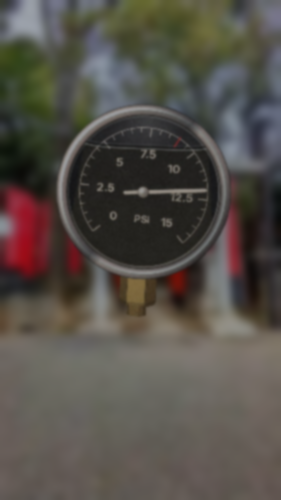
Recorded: 12 psi
